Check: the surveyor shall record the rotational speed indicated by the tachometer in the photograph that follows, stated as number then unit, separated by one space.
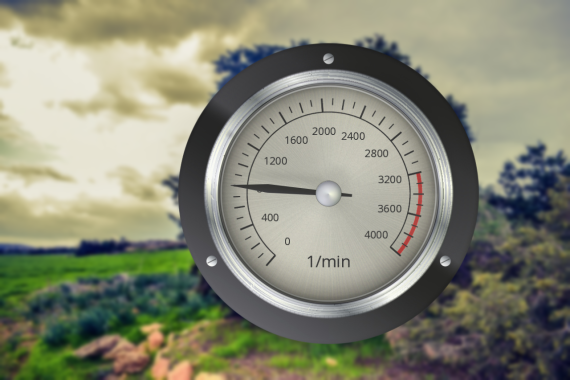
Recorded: 800 rpm
